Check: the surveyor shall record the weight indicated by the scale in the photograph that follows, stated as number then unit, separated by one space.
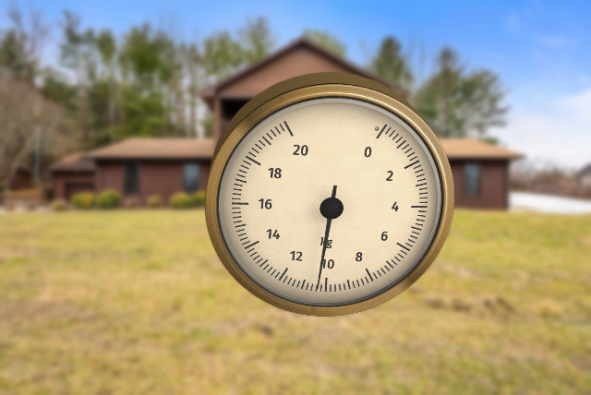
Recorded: 10.4 kg
